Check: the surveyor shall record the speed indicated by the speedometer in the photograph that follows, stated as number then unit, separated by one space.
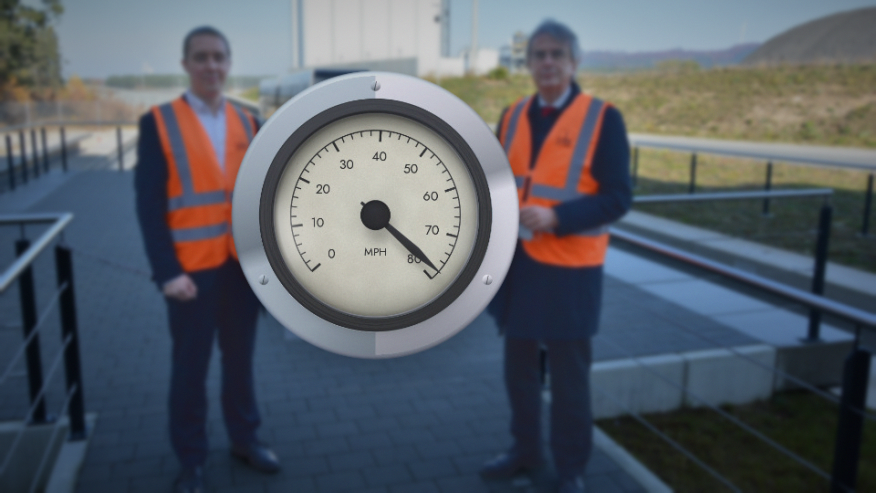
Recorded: 78 mph
